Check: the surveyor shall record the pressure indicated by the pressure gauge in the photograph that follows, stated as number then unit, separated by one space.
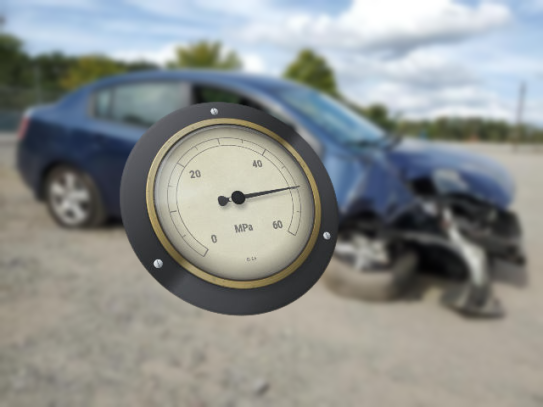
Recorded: 50 MPa
